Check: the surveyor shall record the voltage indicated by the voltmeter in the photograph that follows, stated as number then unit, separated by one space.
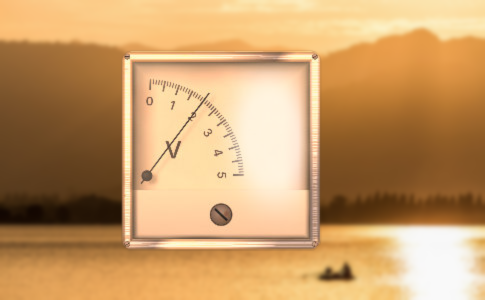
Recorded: 2 V
